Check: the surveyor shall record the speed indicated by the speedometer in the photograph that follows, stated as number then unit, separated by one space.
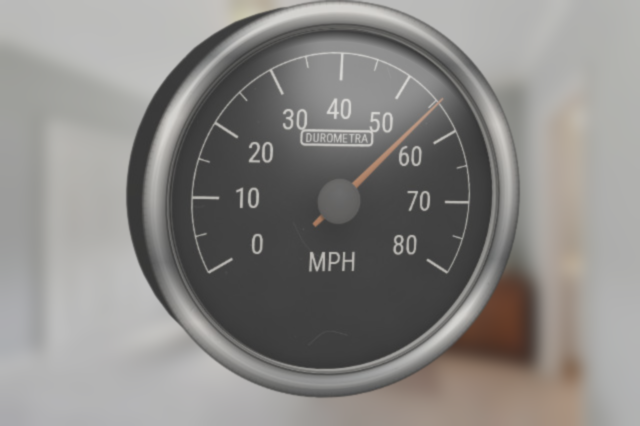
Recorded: 55 mph
